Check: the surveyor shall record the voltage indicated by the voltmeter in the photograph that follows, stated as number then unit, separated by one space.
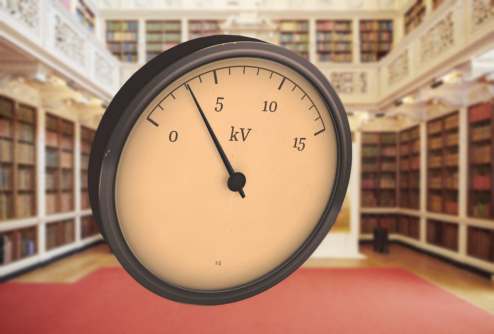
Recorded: 3 kV
